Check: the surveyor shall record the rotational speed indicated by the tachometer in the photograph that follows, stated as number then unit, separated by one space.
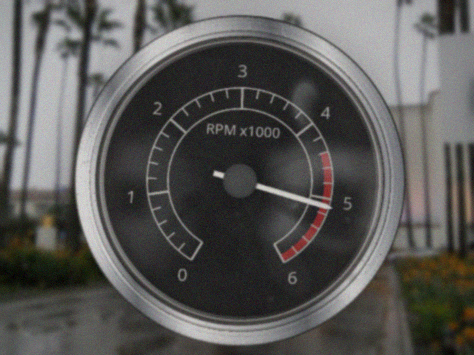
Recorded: 5100 rpm
